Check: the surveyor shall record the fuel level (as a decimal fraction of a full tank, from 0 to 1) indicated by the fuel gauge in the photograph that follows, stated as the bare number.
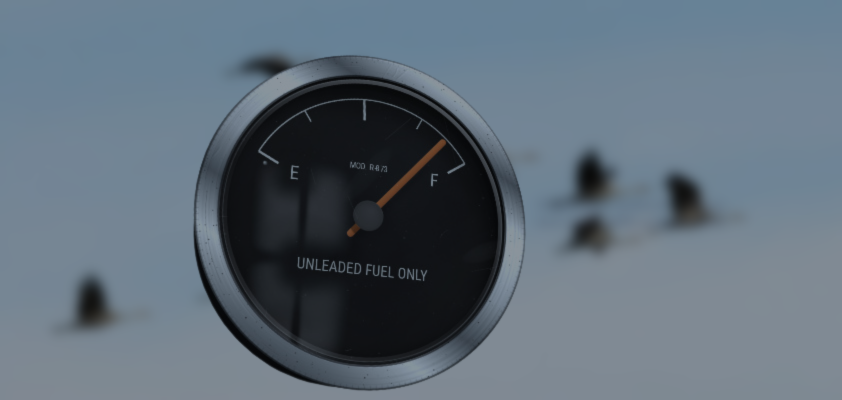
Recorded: 0.875
